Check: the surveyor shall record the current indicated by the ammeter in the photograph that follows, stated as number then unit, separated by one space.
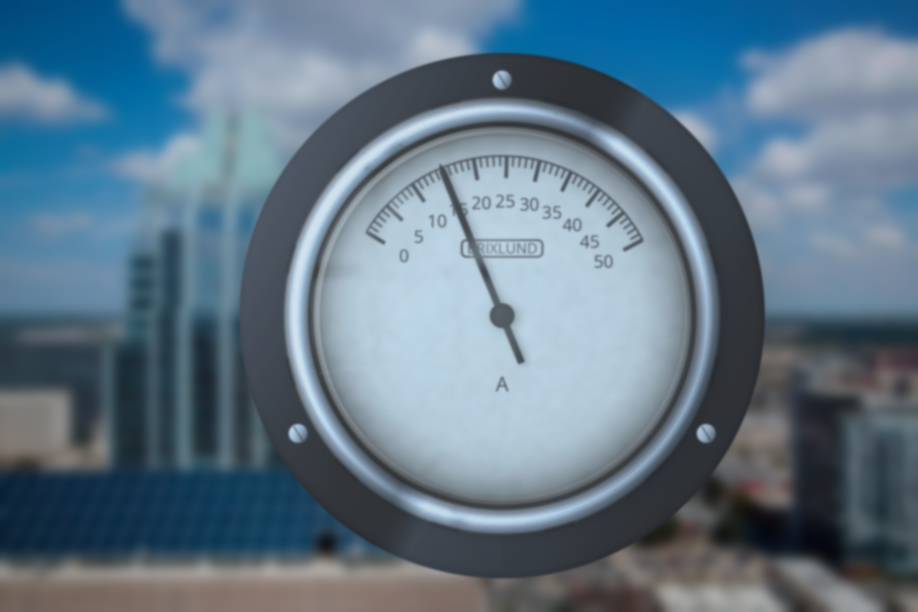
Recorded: 15 A
